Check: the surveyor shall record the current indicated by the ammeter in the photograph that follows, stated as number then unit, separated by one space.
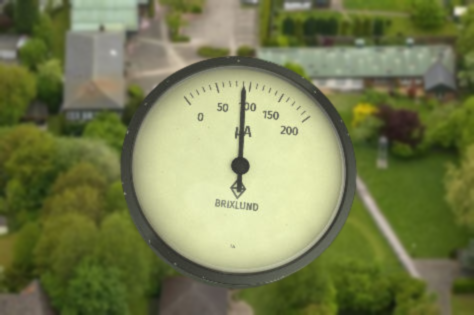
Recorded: 90 µA
